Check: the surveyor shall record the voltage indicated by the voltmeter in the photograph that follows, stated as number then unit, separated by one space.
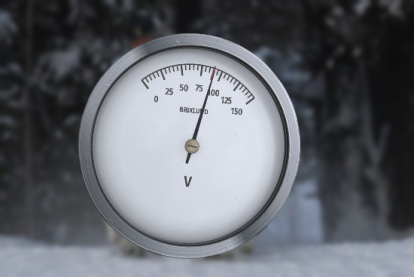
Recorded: 90 V
